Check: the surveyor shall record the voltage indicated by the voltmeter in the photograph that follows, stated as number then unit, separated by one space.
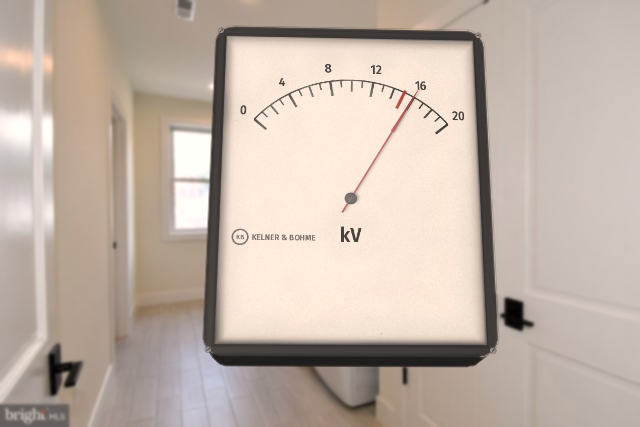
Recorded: 16 kV
